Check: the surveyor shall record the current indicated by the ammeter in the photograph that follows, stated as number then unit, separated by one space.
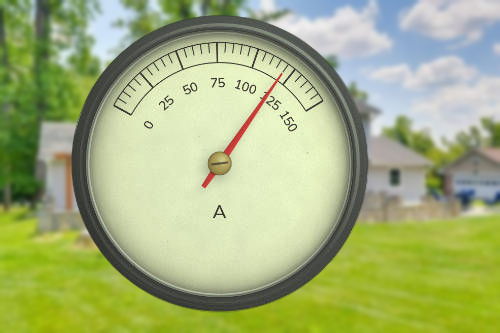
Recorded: 120 A
